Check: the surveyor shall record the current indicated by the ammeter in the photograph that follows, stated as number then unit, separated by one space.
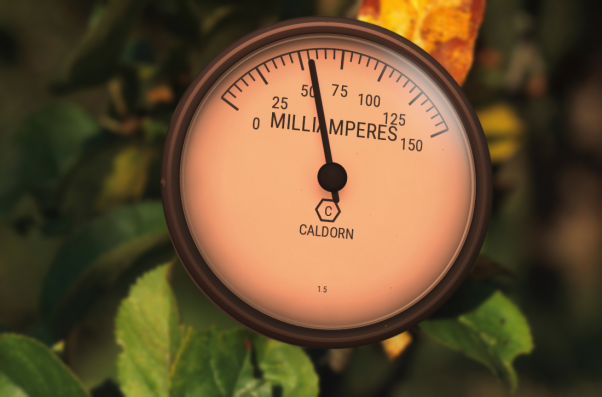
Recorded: 55 mA
